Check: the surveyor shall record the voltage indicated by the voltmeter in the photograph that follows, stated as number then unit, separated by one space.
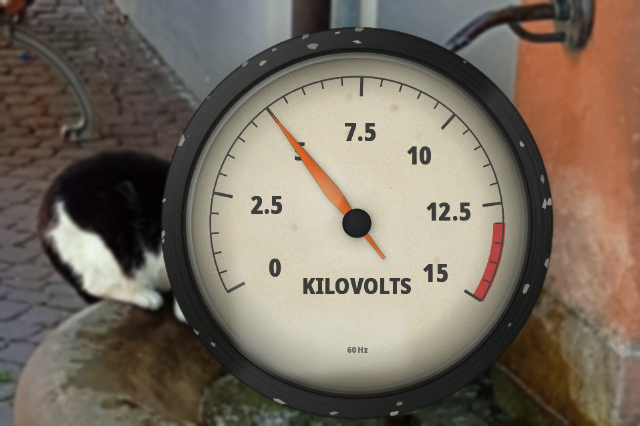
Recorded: 5 kV
